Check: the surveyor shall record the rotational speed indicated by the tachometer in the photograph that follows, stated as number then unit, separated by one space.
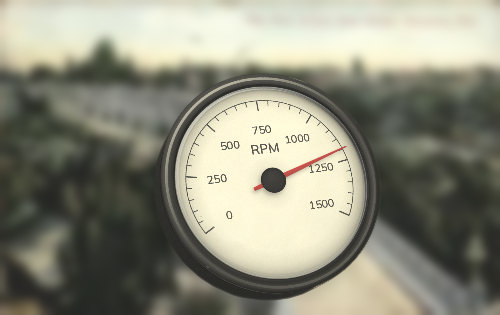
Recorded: 1200 rpm
